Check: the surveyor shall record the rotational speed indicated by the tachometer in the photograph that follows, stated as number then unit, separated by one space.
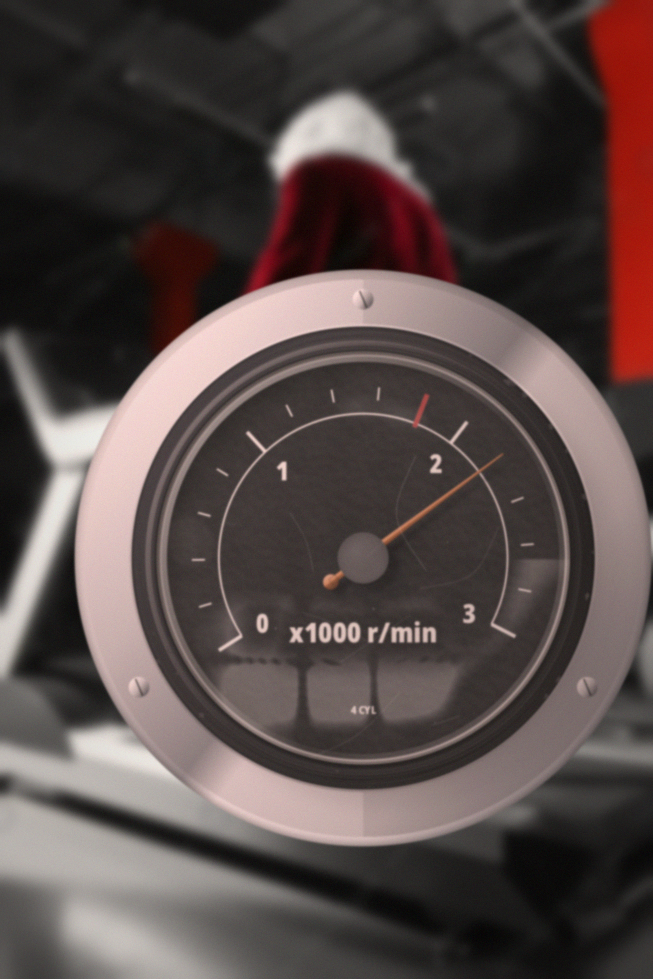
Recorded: 2200 rpm
